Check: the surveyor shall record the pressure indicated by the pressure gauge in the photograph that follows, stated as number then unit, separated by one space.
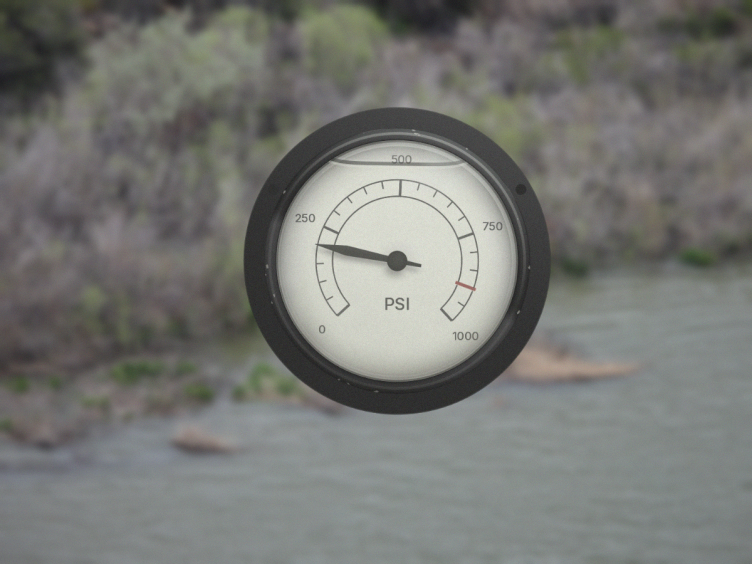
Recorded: 200 psi
